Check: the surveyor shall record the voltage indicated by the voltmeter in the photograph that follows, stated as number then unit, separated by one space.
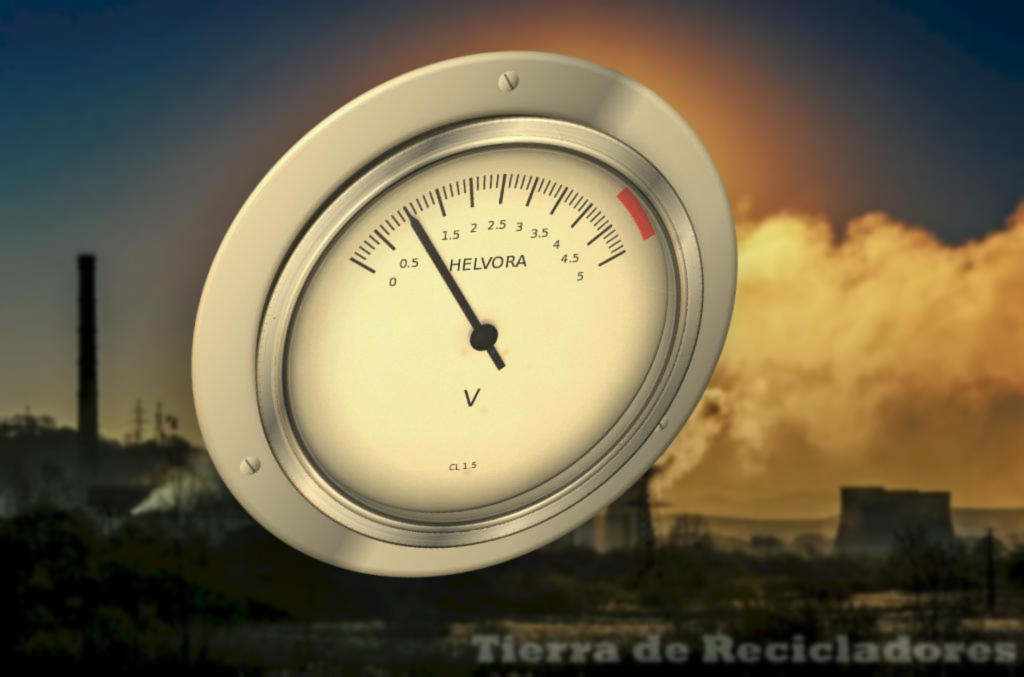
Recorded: 1 V
